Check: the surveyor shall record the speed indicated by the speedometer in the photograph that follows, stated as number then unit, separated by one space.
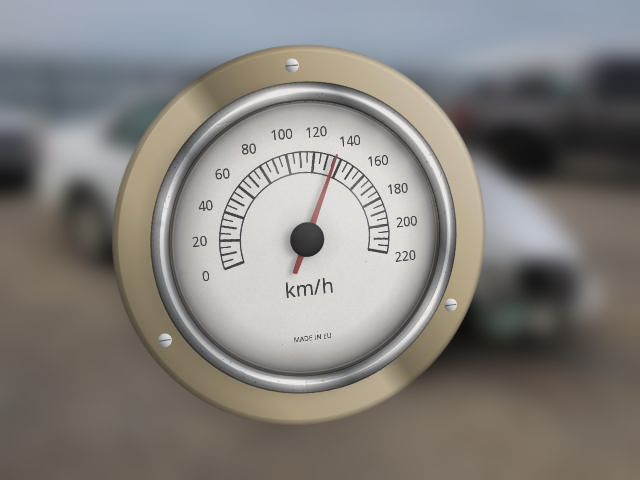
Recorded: 135 km/h
